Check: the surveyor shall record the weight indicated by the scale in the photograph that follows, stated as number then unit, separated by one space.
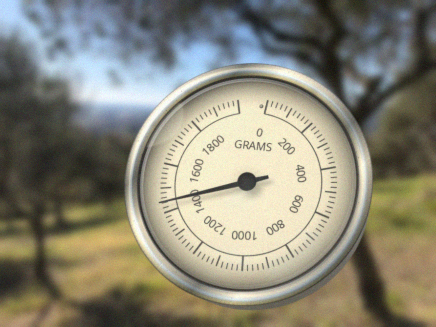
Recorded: 1440 g
